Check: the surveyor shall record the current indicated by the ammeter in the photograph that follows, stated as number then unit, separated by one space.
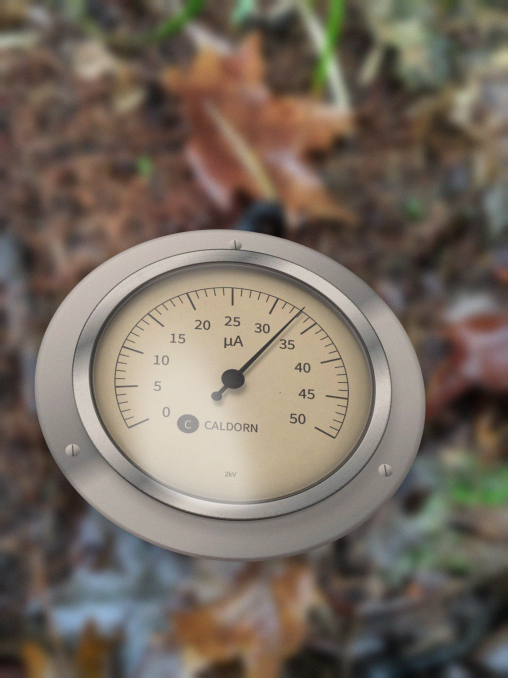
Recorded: 33 µA
